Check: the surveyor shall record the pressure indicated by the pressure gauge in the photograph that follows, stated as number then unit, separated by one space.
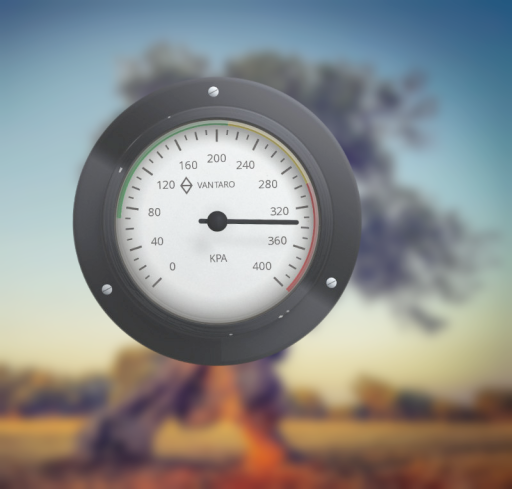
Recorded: 335 kPa
